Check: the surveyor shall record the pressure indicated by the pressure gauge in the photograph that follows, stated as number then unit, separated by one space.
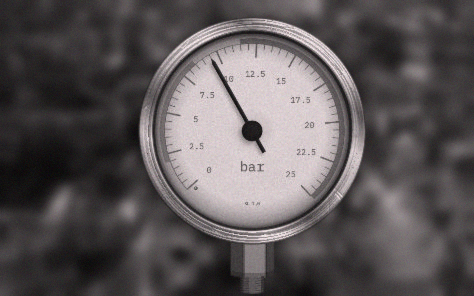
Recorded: 9.5 bar
